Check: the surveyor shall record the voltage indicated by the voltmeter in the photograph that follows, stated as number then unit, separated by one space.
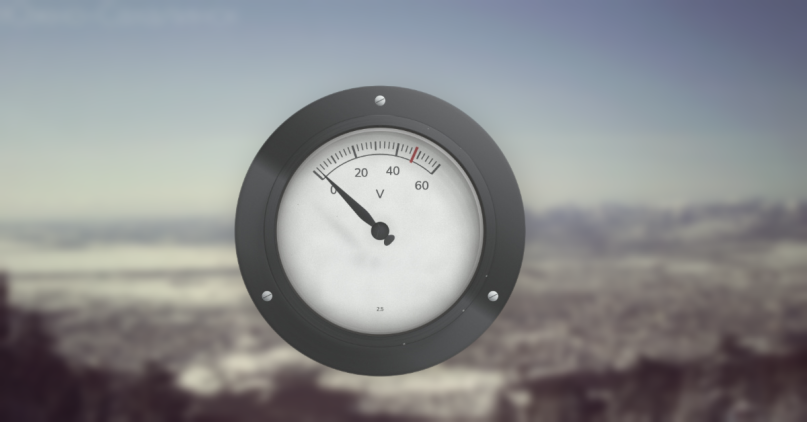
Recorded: 2 V
